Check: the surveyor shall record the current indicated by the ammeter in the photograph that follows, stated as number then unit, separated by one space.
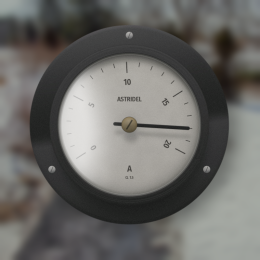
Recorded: 18 A
